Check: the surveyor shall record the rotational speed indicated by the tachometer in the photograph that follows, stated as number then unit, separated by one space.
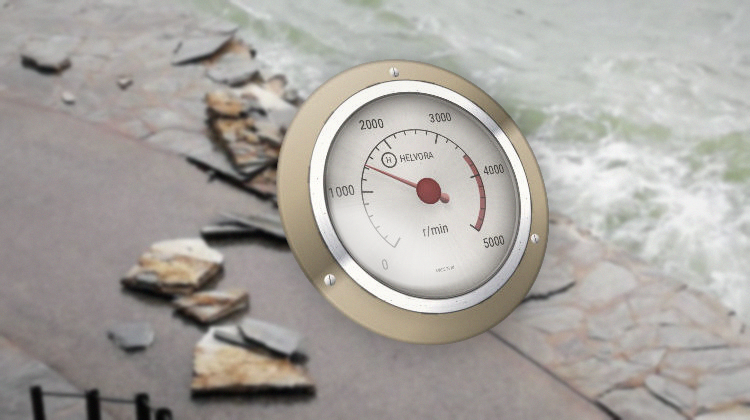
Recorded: 1400 rpm
